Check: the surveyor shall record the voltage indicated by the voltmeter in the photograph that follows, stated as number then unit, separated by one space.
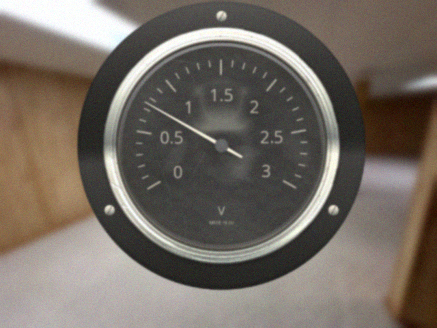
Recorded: 0.75 V
